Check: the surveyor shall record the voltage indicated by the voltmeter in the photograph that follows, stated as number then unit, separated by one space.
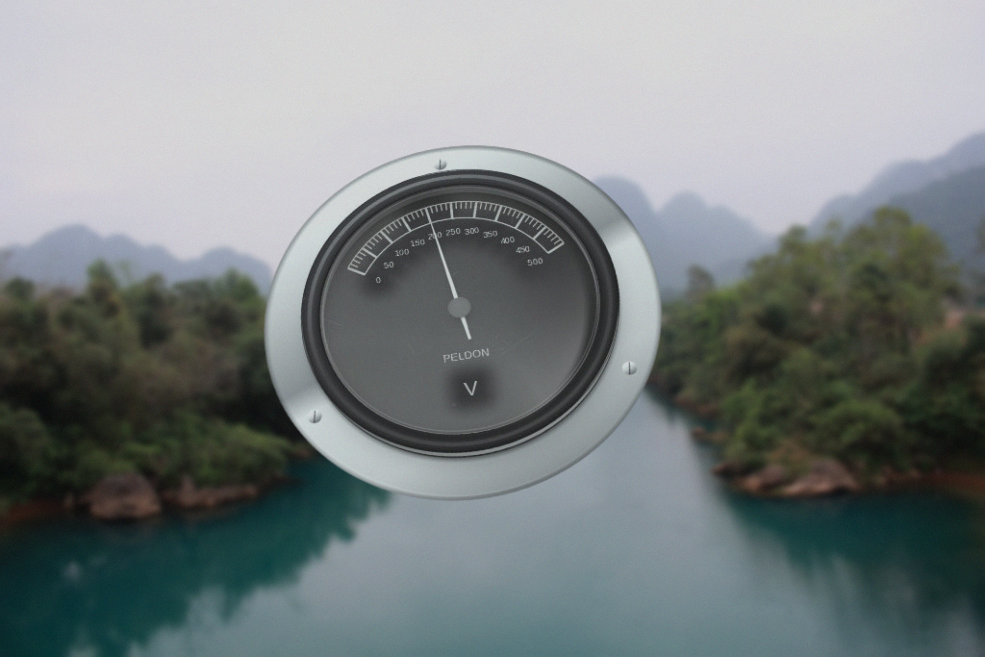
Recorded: 200 V
